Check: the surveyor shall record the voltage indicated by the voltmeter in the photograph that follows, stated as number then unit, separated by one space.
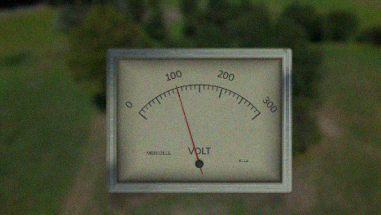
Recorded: 100 V
